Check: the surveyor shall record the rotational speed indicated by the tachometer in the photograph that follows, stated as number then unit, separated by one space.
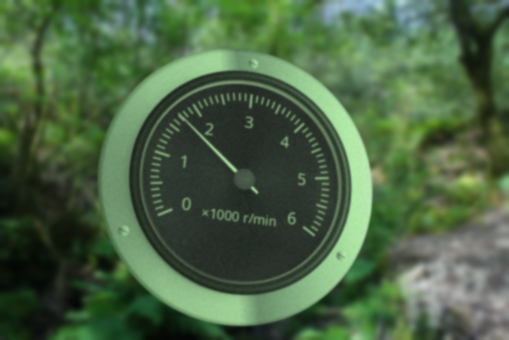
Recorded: 1700 rpm
